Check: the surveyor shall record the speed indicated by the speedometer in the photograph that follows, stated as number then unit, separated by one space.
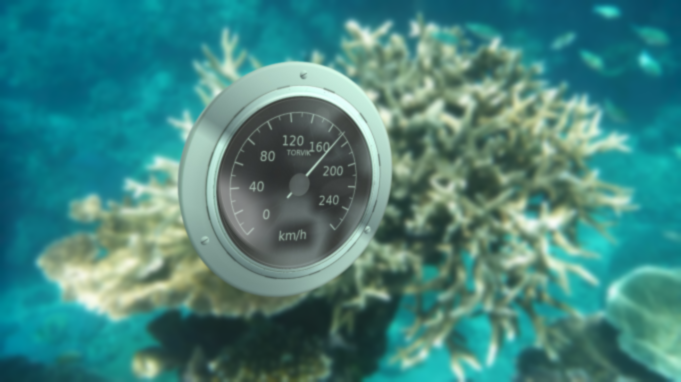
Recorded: 170 km/h
